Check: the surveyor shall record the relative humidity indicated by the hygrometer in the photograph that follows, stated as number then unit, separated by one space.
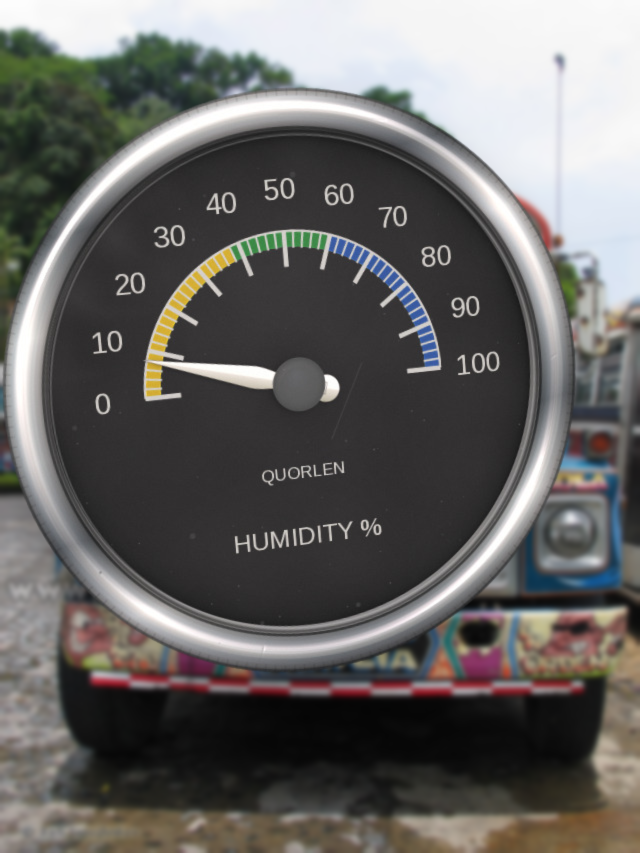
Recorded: 8 %
